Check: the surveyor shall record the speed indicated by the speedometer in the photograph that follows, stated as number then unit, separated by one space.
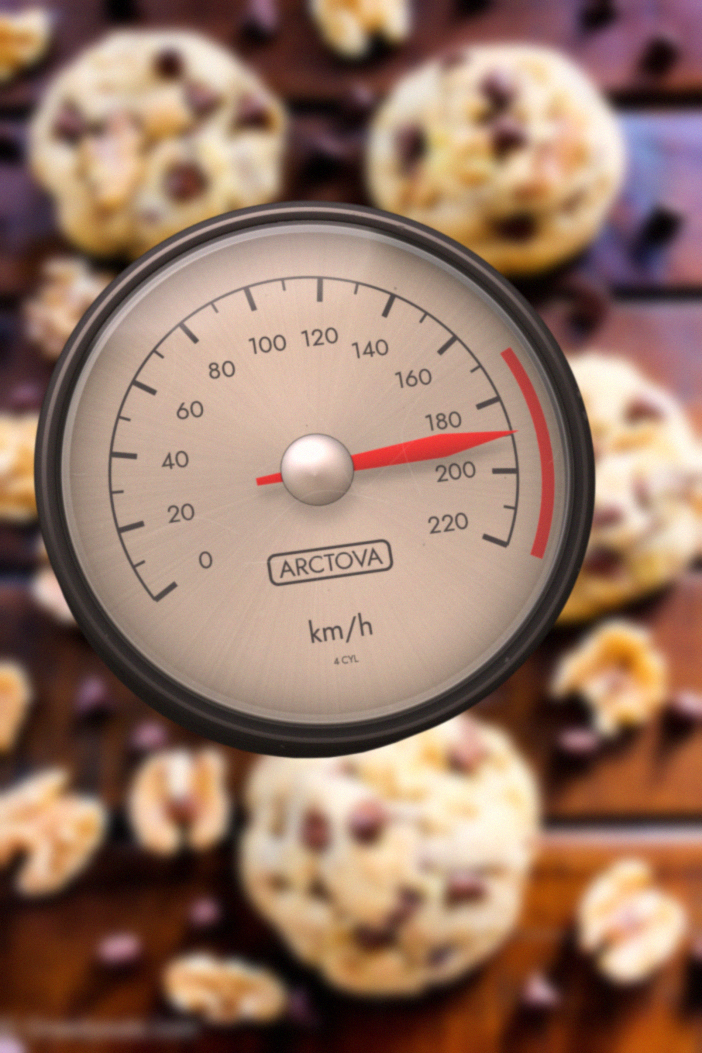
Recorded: 190 km/h
